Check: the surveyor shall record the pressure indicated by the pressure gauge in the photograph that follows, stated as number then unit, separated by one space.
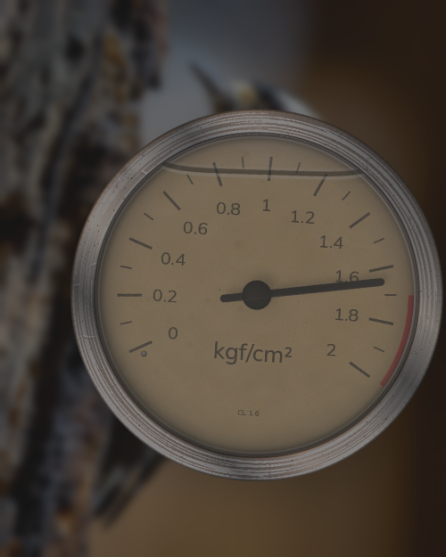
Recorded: 1.65 kg/cm²
